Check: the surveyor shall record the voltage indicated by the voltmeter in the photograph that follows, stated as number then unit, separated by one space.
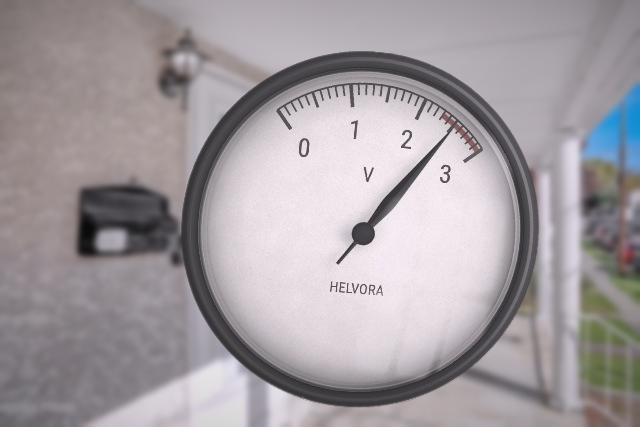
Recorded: 2.5 V
